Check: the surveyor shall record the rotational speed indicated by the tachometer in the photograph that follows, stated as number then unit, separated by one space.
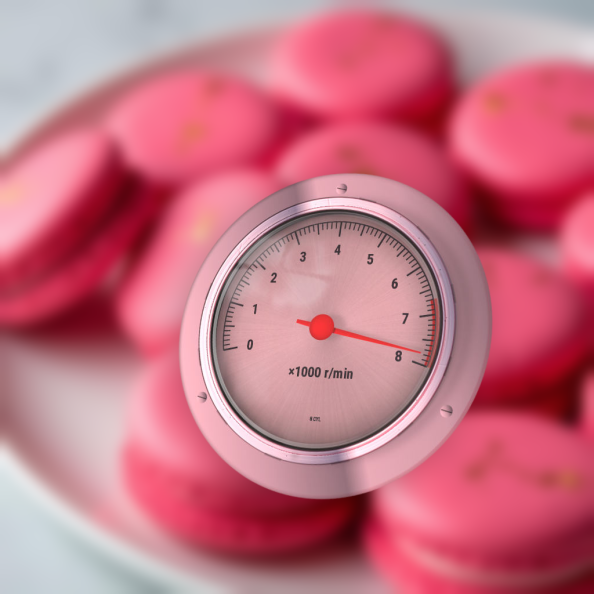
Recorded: 7800 rpm
